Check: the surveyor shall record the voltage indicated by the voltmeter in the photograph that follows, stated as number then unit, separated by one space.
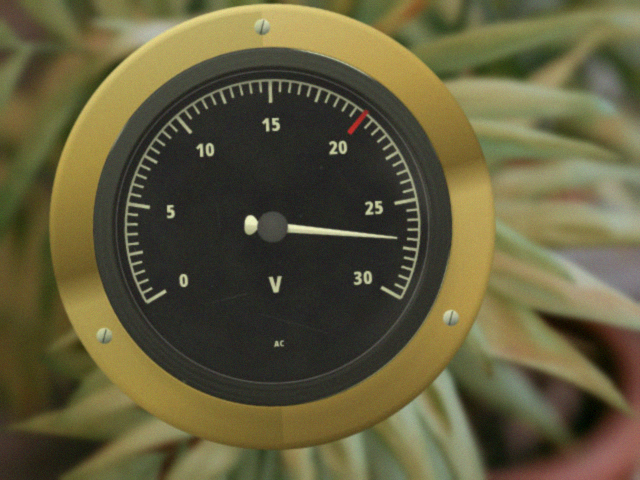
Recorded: 27 V
